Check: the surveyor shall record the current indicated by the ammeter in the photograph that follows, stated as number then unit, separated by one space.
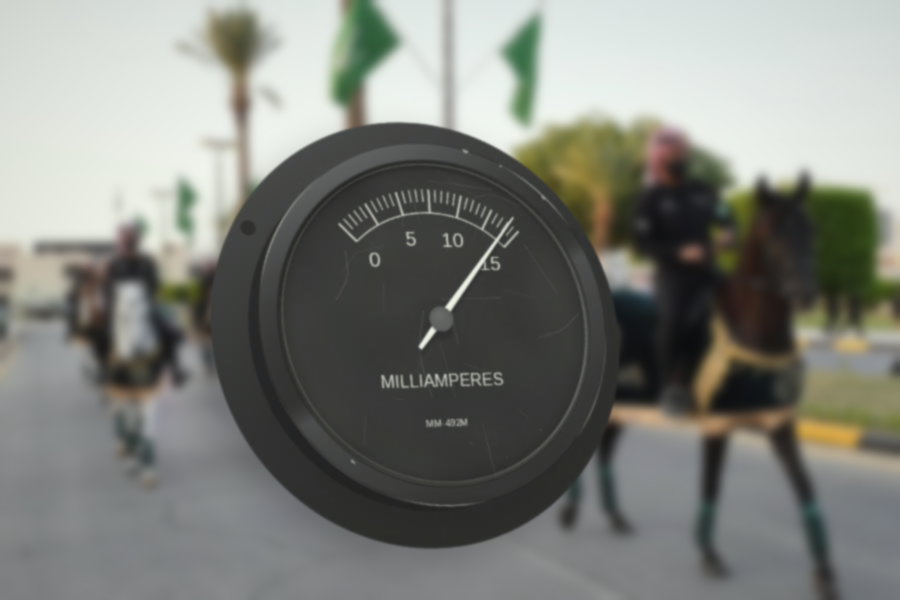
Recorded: 14 mA
